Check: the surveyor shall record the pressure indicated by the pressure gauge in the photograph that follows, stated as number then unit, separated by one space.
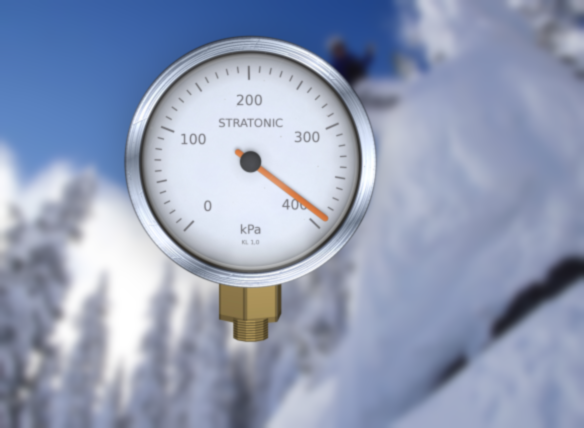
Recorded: 390 kPa
